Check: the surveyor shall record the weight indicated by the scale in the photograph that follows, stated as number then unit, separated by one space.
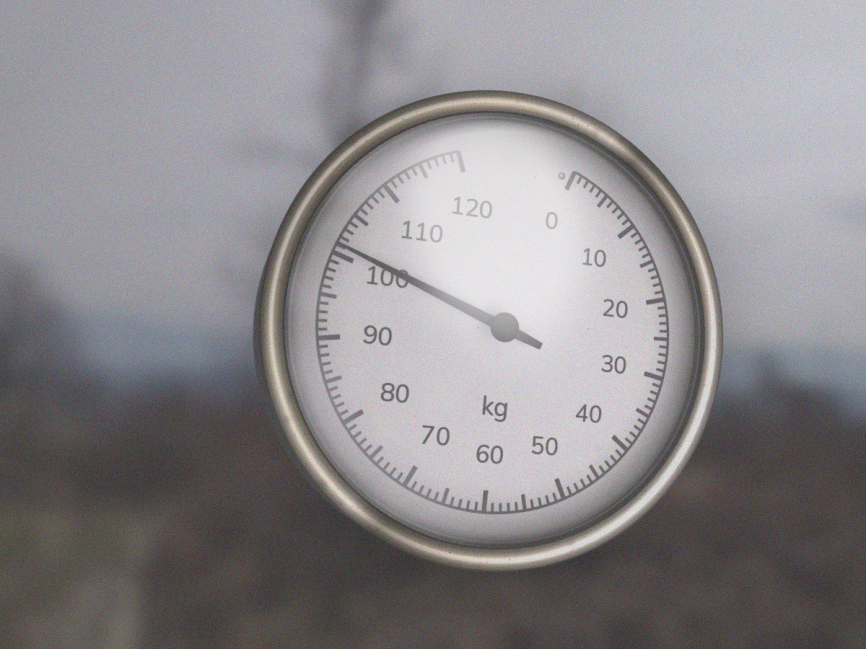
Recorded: 101 kg
